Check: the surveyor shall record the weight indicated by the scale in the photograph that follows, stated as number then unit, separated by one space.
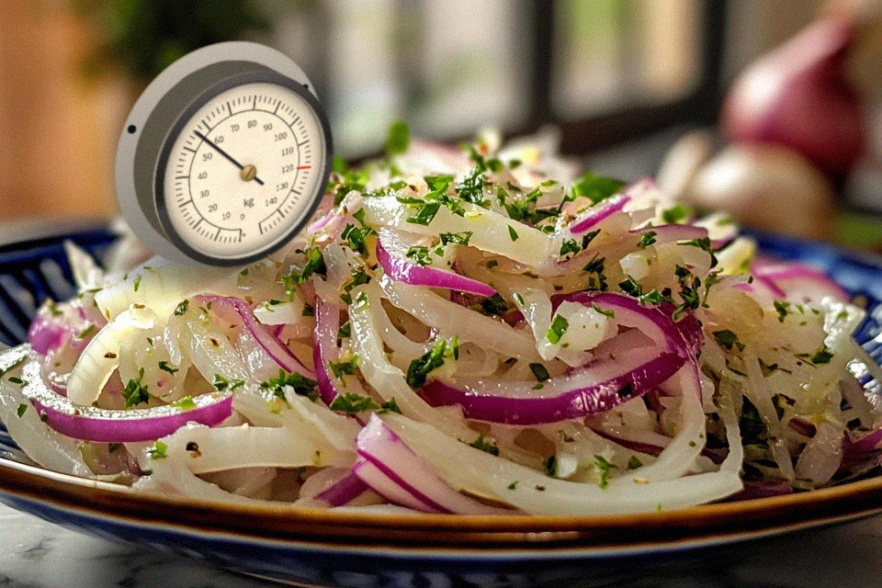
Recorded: 56 kg
